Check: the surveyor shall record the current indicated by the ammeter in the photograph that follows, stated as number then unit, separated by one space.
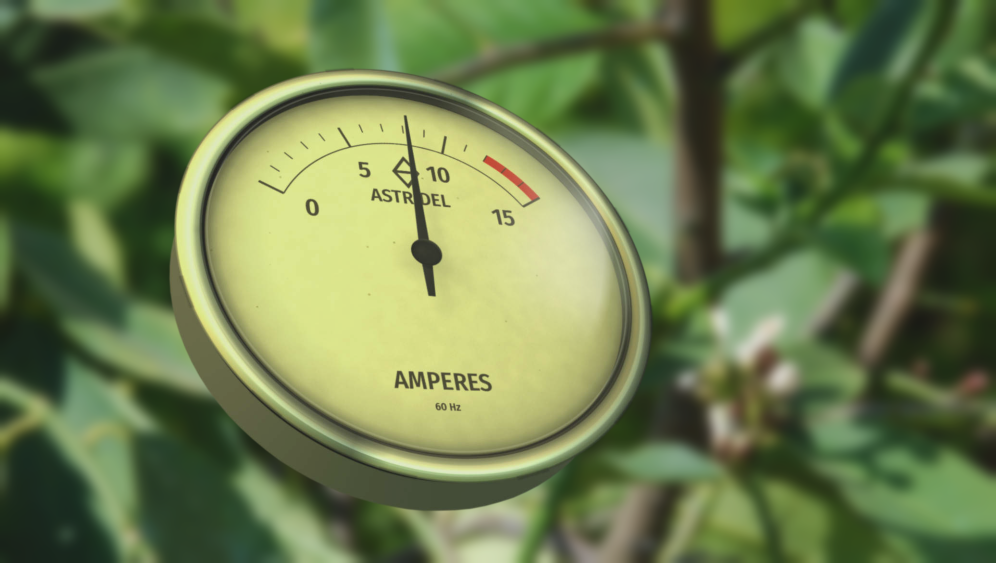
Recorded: 8 A
